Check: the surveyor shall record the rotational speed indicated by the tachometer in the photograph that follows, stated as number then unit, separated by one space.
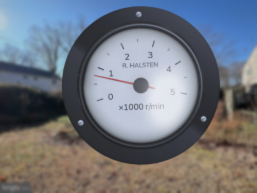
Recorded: 750 rpm
